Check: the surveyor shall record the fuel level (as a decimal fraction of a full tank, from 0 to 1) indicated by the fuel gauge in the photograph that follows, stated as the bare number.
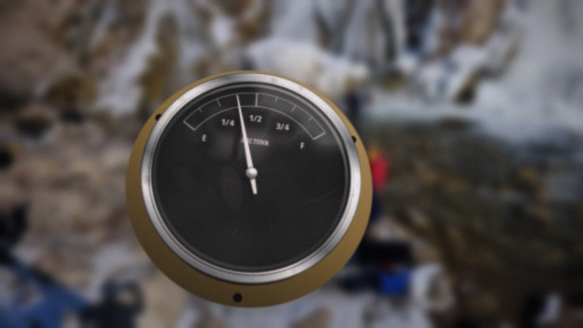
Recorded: 0.375
